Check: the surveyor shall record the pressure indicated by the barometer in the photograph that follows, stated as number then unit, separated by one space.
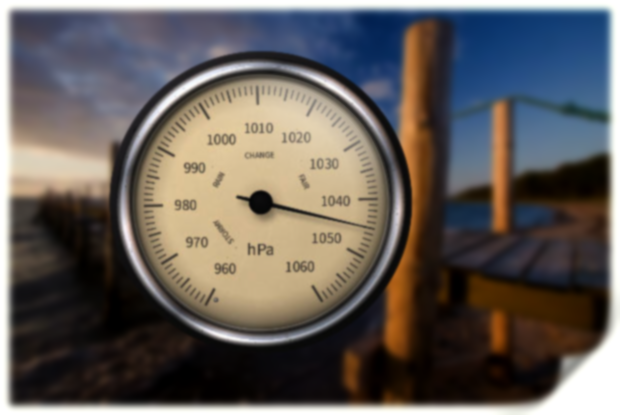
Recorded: 1045 hPa
